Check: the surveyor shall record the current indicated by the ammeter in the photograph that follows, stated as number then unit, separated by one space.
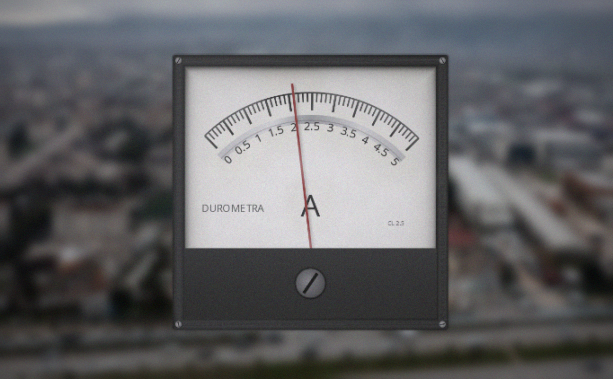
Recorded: 2.1 A
